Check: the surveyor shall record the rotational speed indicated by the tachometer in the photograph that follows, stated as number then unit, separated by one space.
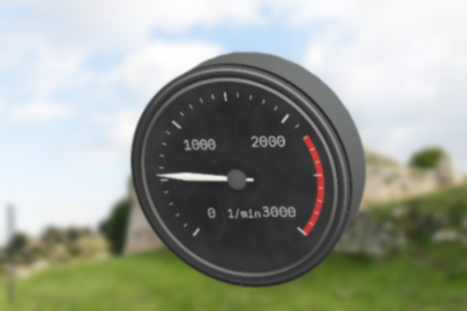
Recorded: 550 rpm
